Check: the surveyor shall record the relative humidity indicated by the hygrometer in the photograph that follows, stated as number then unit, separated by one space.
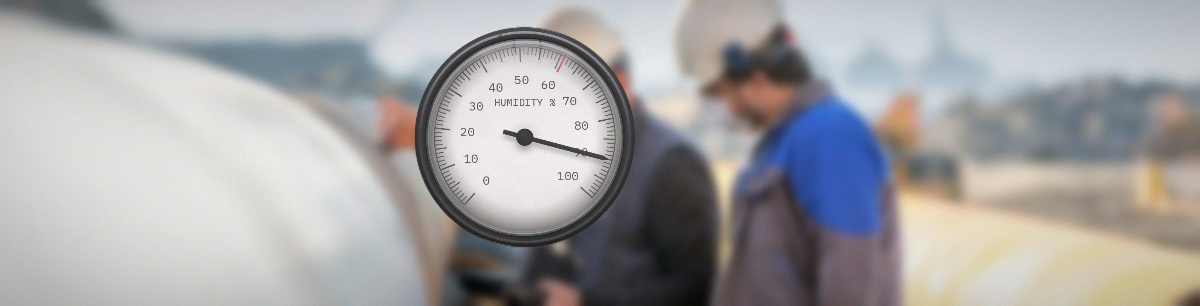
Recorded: 90 %
